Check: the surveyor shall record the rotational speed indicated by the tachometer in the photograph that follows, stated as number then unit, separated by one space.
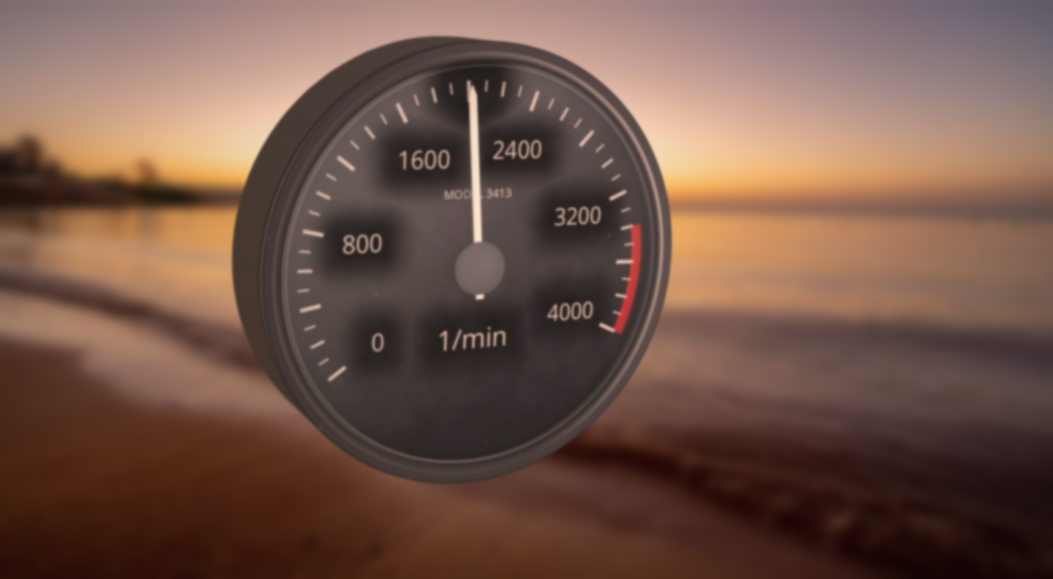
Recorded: 2000 rpm
